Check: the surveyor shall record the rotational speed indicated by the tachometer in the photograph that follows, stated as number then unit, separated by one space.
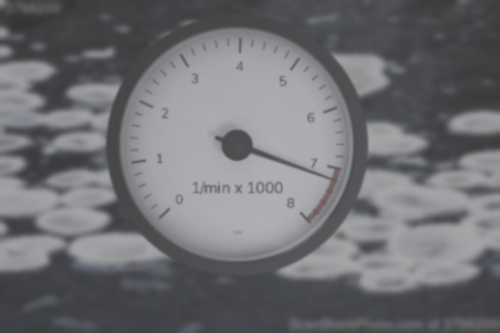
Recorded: 7200 rpm
